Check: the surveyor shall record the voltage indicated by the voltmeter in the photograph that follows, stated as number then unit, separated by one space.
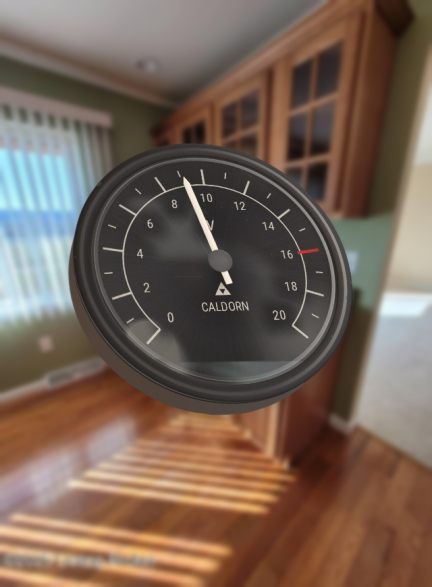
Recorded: 9 V
